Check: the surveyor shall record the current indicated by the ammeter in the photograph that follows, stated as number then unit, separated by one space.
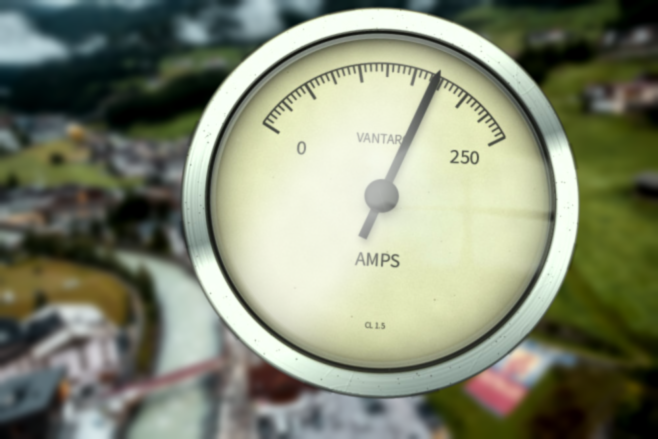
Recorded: 170 A
